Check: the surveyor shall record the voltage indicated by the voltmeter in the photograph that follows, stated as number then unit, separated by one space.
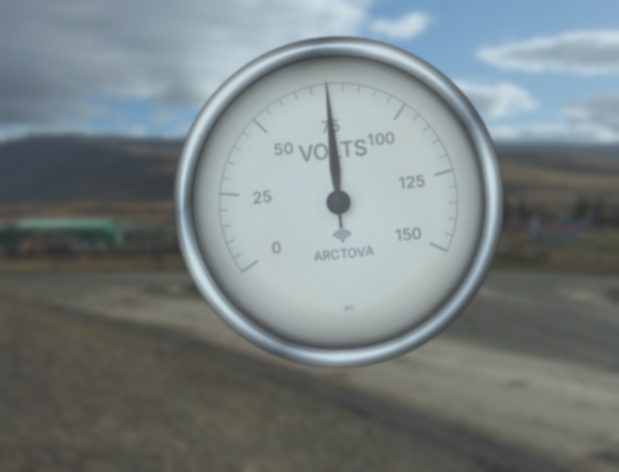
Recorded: 75 V
